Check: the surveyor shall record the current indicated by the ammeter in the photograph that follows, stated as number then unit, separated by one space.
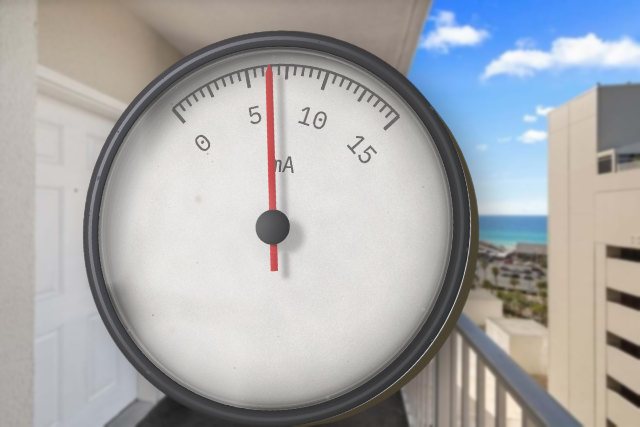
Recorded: 6.5 mA
